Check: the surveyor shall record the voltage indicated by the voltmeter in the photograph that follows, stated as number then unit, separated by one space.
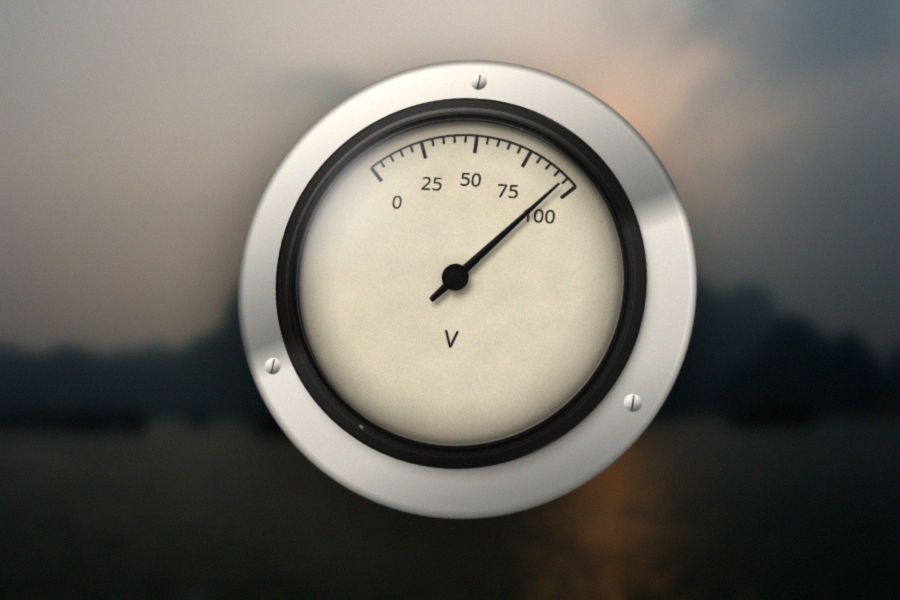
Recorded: 95 V
